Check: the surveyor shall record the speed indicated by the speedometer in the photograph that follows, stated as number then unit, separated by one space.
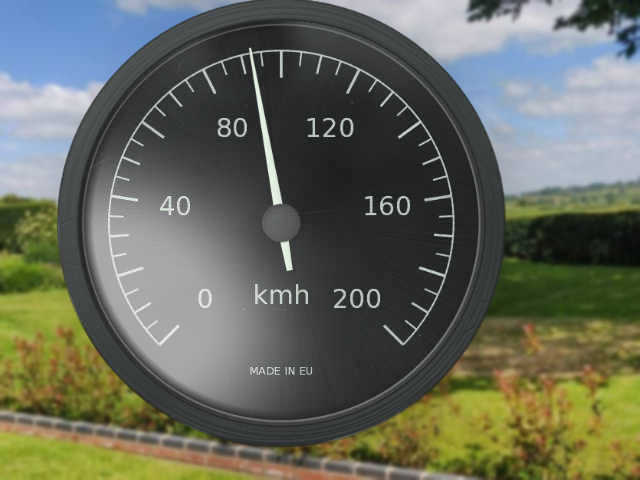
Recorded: 92.5 km/h
